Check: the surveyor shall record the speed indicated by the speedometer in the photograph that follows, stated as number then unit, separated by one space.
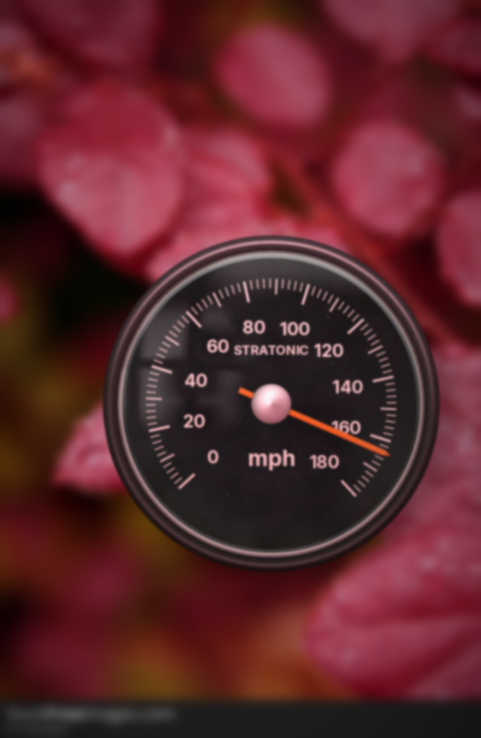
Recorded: 164 mph
